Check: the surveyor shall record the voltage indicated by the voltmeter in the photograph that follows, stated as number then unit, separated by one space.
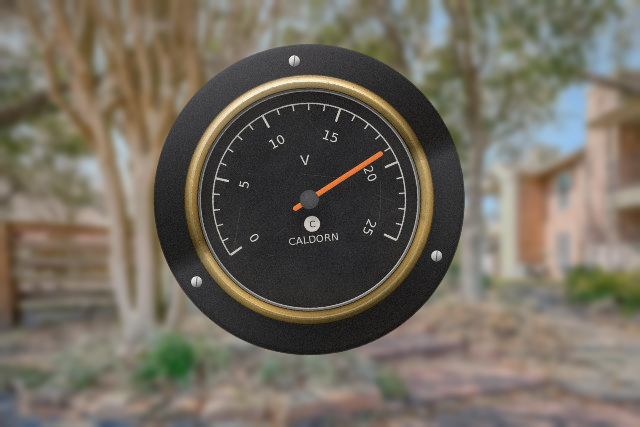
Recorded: 19 V
